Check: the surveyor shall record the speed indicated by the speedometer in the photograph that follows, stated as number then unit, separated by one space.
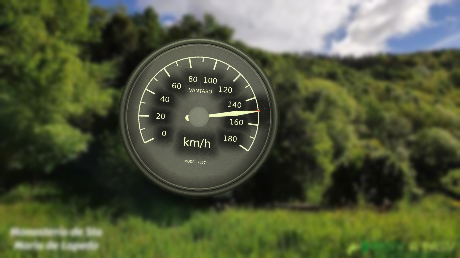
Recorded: 150 km/h
